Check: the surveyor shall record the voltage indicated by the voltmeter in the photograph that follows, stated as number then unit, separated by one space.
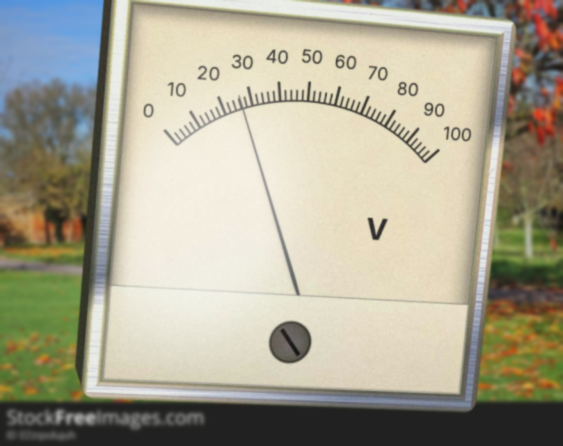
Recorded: 26 V
